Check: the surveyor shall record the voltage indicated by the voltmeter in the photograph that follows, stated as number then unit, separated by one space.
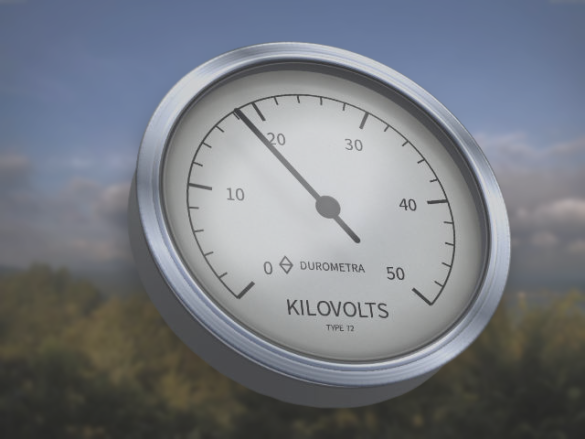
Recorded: 18 kV
